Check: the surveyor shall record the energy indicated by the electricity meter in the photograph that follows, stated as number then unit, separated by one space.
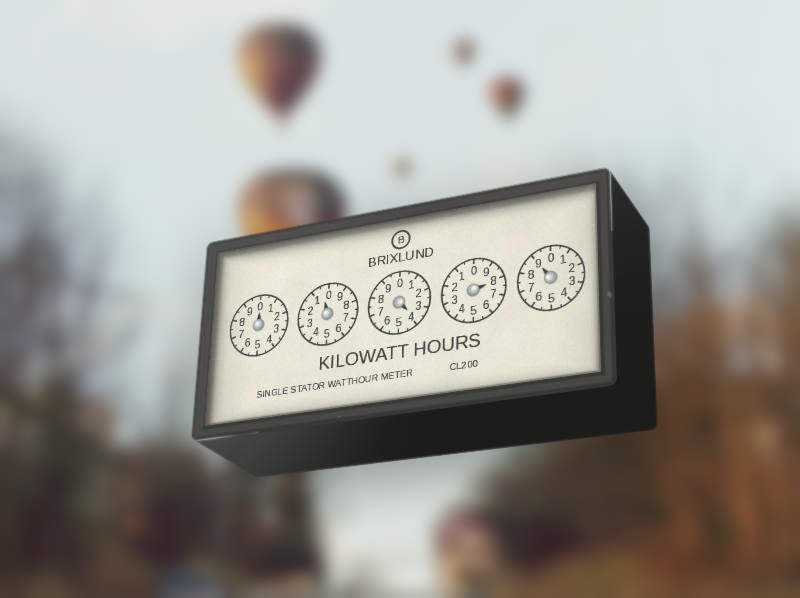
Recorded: 379 kWh
